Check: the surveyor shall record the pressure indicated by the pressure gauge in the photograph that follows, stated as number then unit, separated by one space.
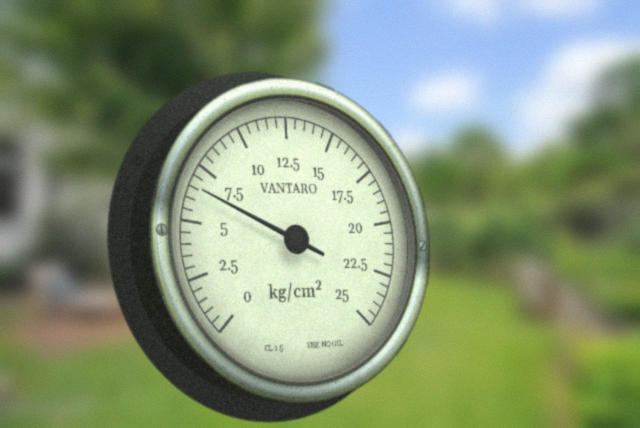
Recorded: 6.5 kg/cm²
